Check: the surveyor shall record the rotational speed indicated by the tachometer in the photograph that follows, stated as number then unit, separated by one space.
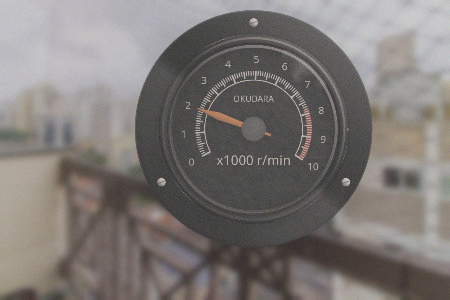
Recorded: 2000 rpm
